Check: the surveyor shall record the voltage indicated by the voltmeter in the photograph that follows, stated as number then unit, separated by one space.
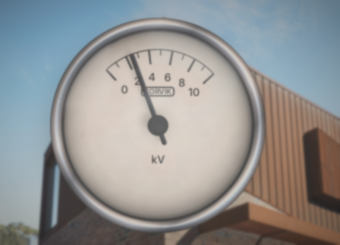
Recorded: 2.5 kV
